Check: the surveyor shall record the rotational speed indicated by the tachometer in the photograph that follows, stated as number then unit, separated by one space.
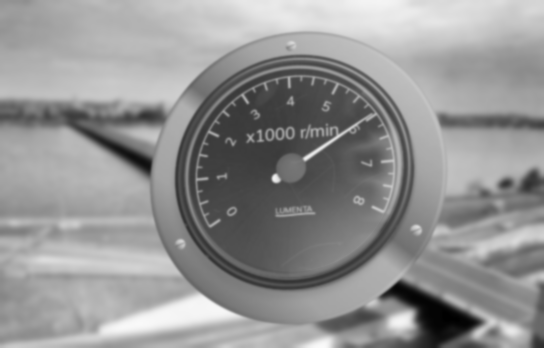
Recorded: 6000 rpm
